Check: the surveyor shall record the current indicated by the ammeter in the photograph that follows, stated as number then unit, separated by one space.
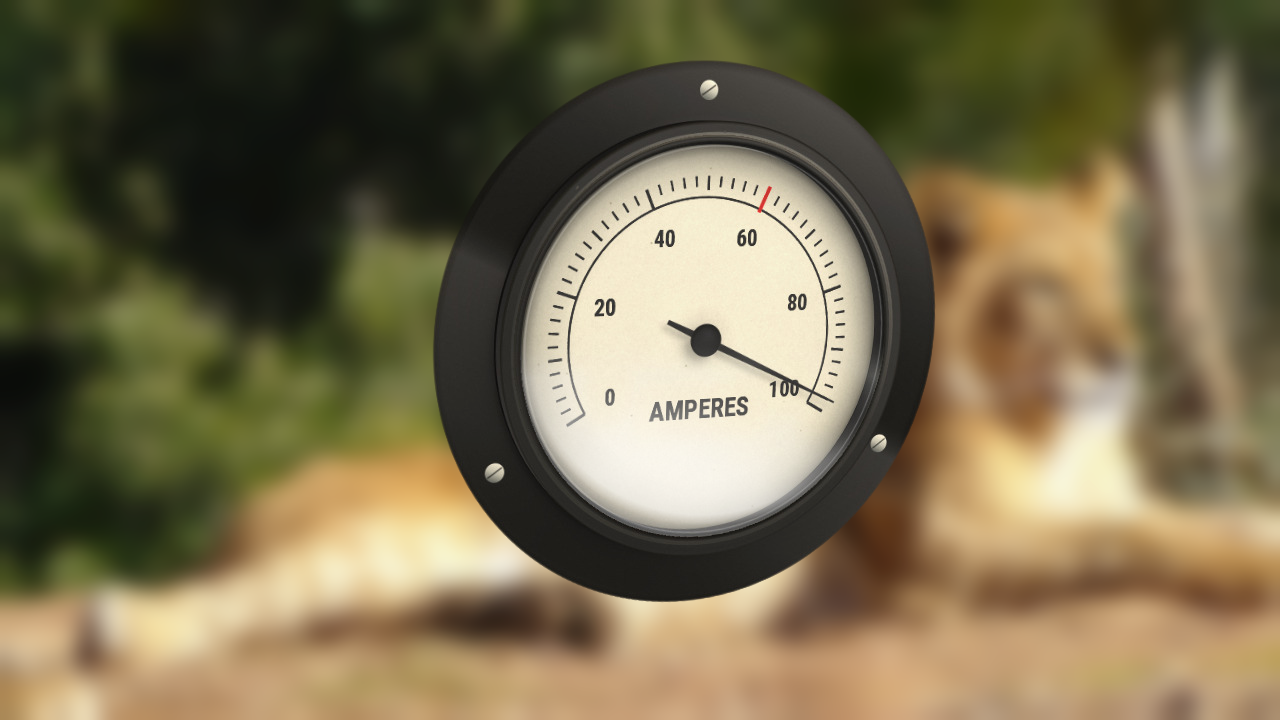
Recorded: 98 A
